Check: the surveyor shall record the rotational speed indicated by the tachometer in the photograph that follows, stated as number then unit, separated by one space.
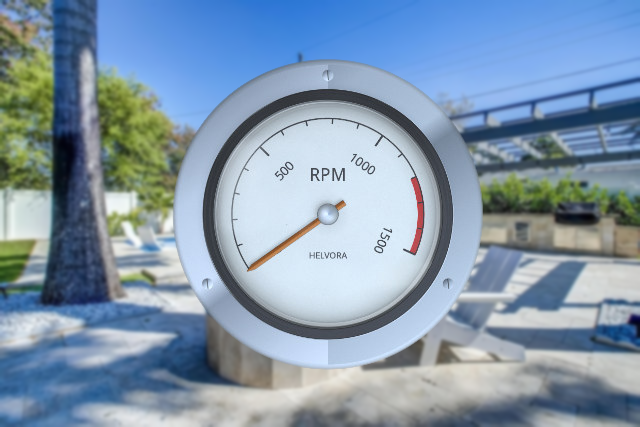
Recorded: 0 rpm
